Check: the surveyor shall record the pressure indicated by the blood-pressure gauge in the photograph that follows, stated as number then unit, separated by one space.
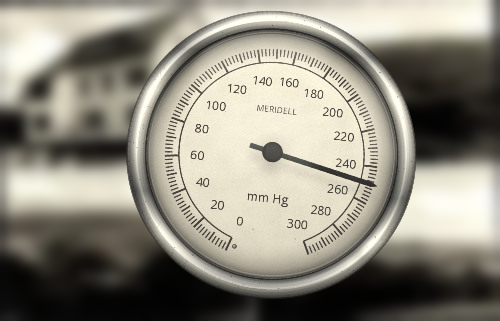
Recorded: 250 mmHg
